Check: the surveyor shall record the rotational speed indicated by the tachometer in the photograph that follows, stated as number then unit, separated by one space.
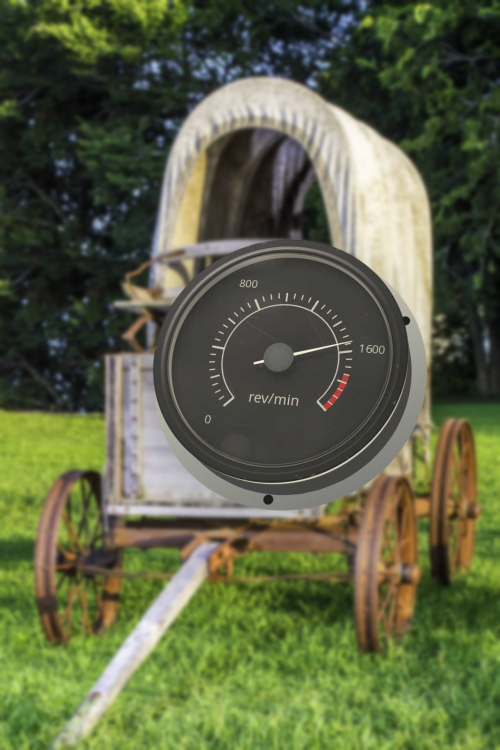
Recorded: 1550 rpm
